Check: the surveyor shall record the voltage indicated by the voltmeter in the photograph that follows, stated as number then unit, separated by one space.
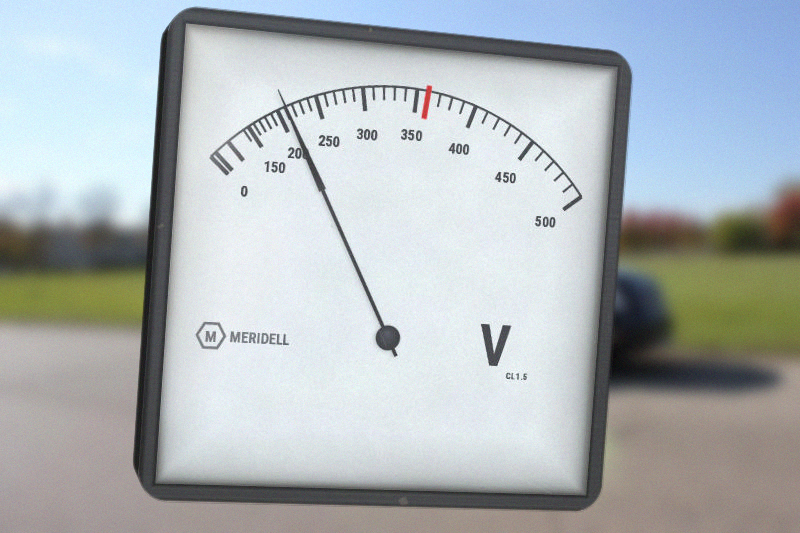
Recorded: 210 V
